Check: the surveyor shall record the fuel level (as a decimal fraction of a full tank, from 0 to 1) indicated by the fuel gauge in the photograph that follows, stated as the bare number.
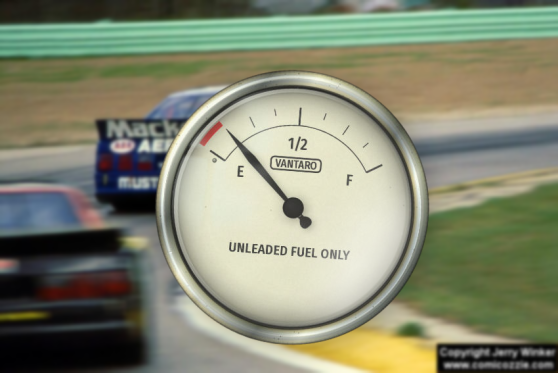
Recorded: 0.125
